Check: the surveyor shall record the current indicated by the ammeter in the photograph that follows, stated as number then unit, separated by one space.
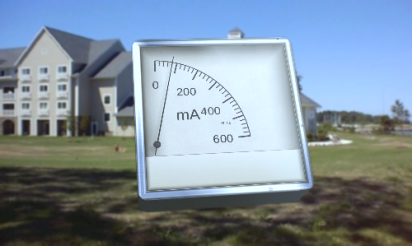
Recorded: 80 mA
